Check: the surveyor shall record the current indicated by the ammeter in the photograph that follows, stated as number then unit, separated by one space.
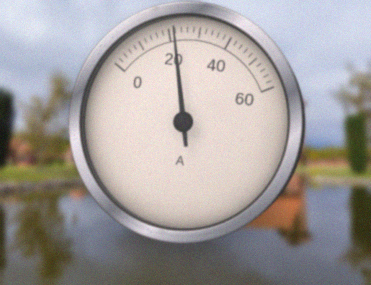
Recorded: 22 A
